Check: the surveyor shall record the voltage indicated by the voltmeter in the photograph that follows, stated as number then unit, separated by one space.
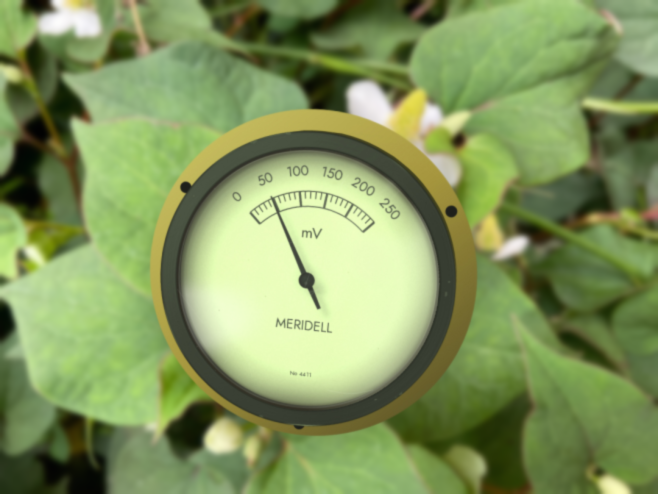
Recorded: 50 mV
